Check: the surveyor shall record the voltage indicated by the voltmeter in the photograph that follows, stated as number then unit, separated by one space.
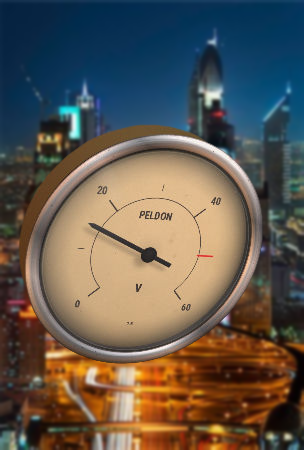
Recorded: 15 V
